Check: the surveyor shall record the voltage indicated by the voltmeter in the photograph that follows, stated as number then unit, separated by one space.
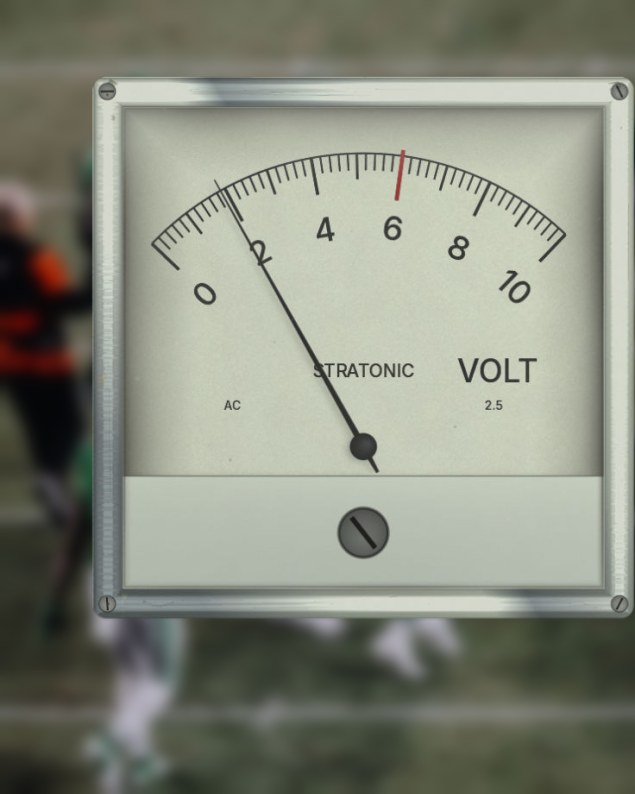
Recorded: 1.9 V
